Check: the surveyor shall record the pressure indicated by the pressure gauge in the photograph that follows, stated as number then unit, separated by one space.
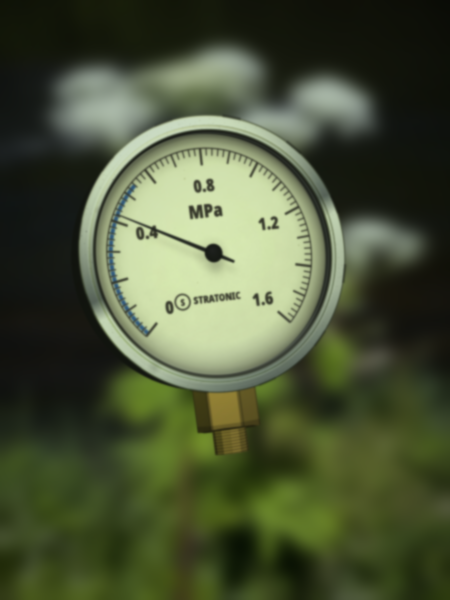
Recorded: 0.42 MPa
